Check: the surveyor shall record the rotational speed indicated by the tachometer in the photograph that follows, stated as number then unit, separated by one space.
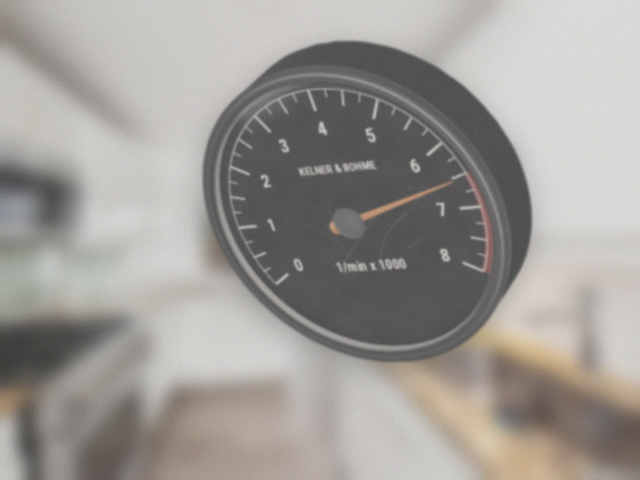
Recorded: 6500 rpm
